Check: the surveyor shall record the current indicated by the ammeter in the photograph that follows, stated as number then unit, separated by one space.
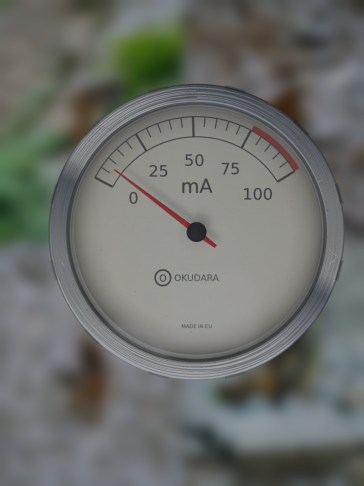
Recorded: 7.5 mA
